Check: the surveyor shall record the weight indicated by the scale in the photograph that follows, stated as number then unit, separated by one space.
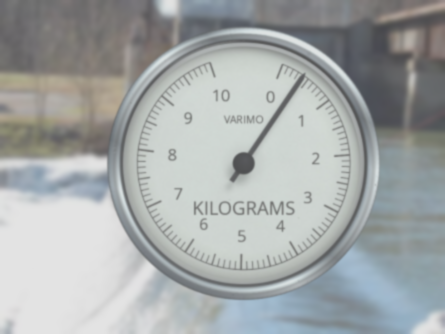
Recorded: 0.4 kg
